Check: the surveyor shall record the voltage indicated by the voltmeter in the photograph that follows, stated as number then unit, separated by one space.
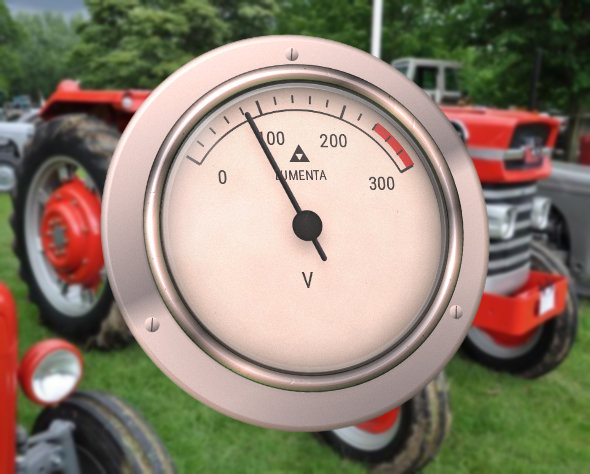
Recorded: 80 V
